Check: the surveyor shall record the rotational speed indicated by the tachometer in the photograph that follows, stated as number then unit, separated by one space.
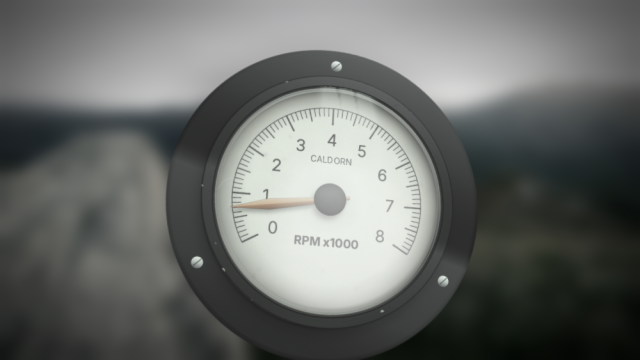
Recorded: 700 rpm
